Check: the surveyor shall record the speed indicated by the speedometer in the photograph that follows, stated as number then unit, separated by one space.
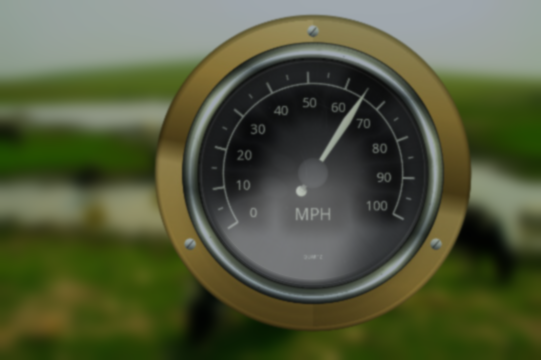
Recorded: 65 mph
